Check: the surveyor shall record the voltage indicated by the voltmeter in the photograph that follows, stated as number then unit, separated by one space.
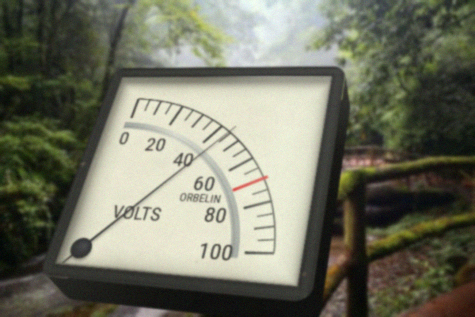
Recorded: 45 V
